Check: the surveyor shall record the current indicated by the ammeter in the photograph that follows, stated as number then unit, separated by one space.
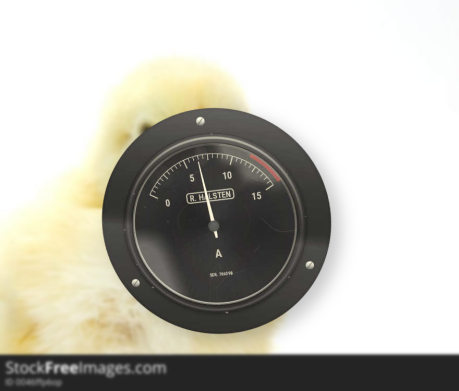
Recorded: 6.5 A
